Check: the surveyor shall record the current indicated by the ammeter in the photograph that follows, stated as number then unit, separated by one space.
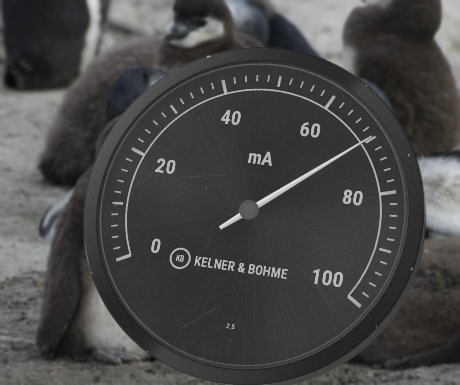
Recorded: 70 mA
